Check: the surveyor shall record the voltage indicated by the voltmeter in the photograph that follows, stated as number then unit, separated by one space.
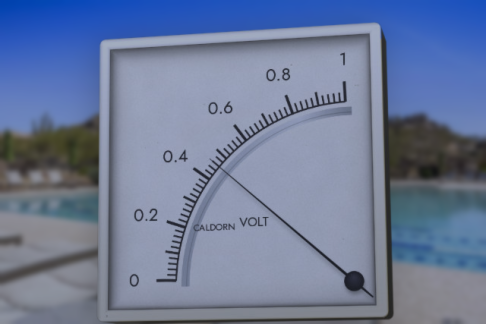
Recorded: 0.46 V
